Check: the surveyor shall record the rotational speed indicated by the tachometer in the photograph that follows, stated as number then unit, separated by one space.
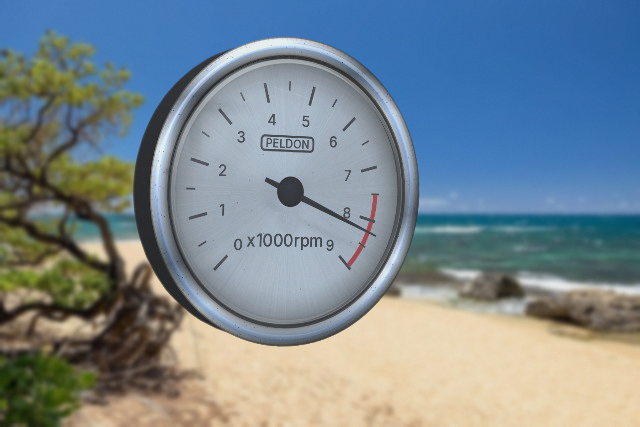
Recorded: 8250 rpm
